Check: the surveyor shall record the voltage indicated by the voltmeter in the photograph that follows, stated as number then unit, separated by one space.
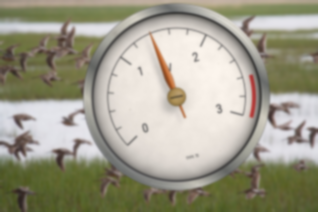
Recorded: 1.4 V
